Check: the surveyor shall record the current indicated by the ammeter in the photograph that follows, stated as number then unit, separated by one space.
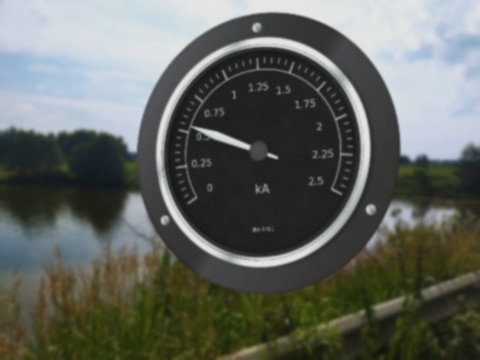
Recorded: 0.55 kA
